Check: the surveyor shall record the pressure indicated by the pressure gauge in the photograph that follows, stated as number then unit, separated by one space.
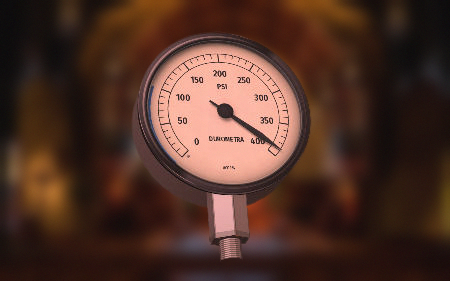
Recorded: 390 psi
